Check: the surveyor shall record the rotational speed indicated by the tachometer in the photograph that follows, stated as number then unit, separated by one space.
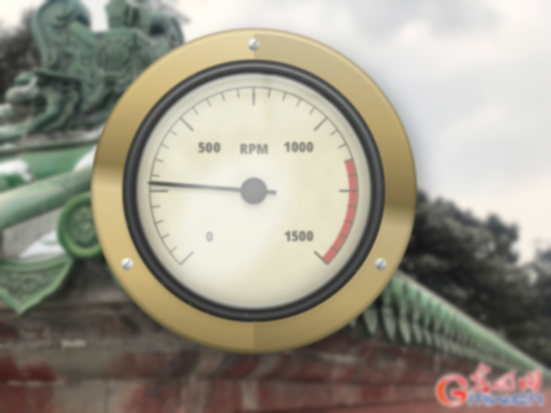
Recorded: 275 rpm
